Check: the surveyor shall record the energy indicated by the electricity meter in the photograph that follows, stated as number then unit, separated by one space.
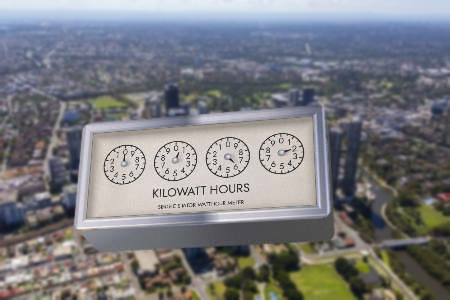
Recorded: 62 kWh
